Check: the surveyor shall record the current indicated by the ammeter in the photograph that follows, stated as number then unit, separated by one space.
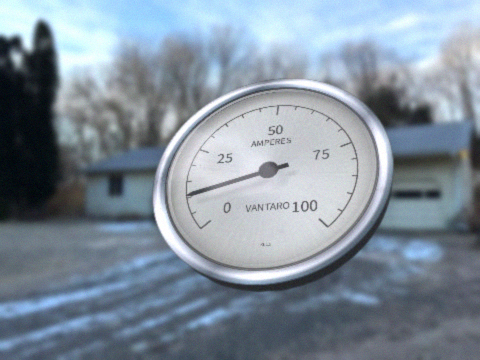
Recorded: 10 A
